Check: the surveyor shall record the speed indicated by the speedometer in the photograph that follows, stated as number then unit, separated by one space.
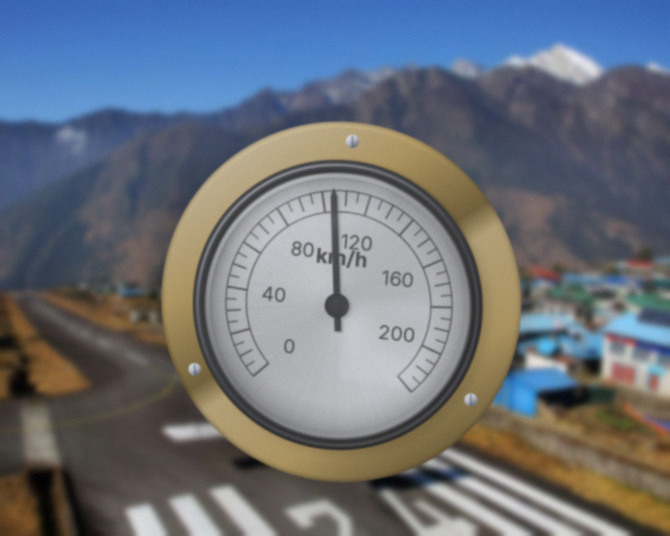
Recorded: 105 km/h
